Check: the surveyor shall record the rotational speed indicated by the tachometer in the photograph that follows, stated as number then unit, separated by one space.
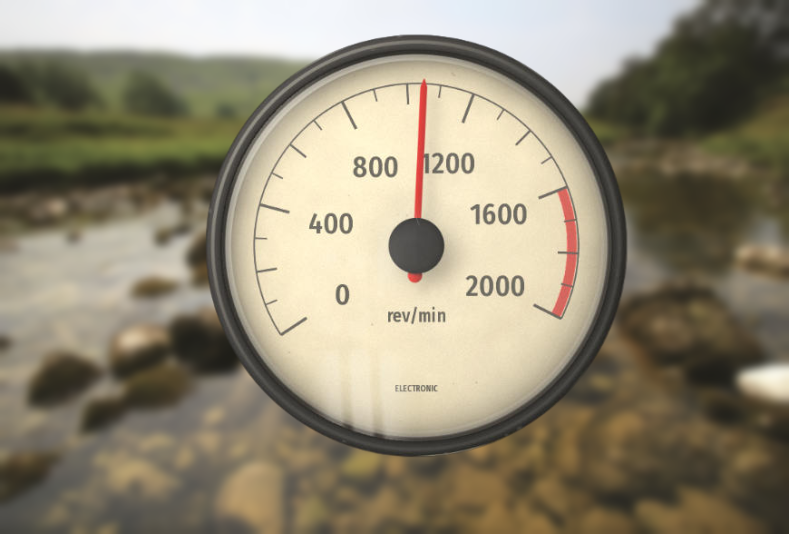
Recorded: 1050 rpm
